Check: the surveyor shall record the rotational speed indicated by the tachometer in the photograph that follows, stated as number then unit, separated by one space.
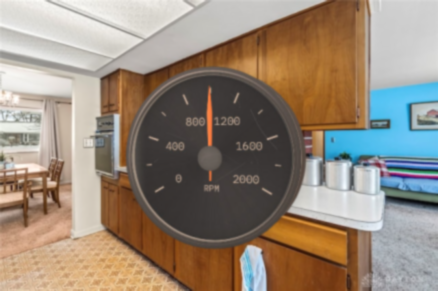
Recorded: 1000 rpm
